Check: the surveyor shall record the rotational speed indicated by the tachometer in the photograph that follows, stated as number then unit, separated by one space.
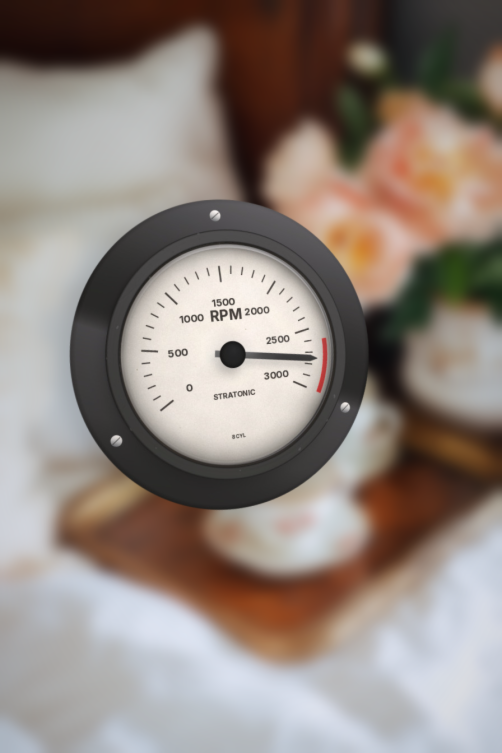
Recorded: 2750 rpm
